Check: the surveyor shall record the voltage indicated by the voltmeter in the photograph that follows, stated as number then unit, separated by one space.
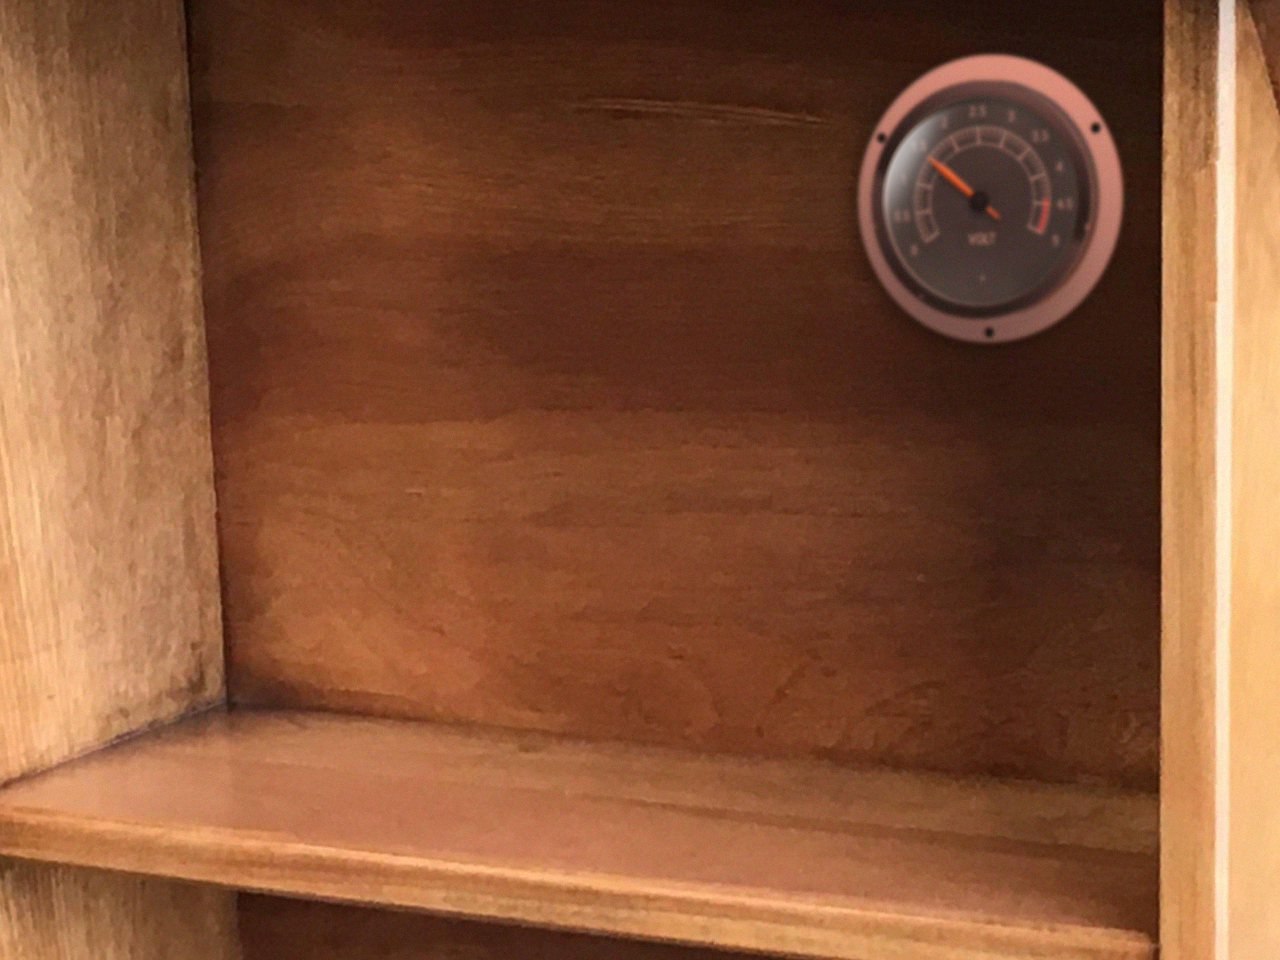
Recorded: 1.5 V
